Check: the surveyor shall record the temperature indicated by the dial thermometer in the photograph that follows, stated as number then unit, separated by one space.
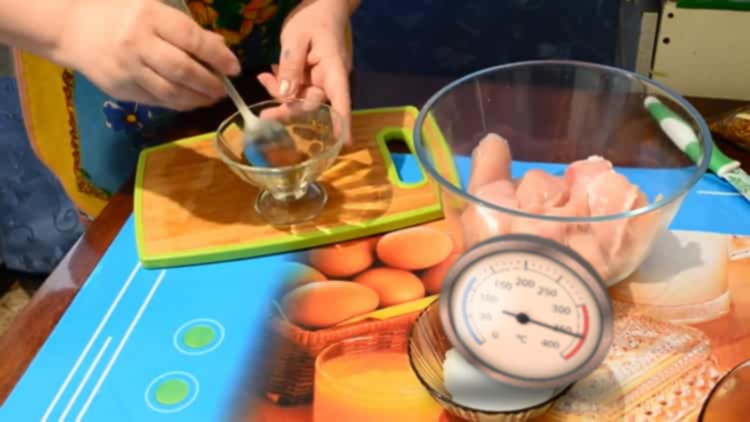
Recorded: 350 °C
